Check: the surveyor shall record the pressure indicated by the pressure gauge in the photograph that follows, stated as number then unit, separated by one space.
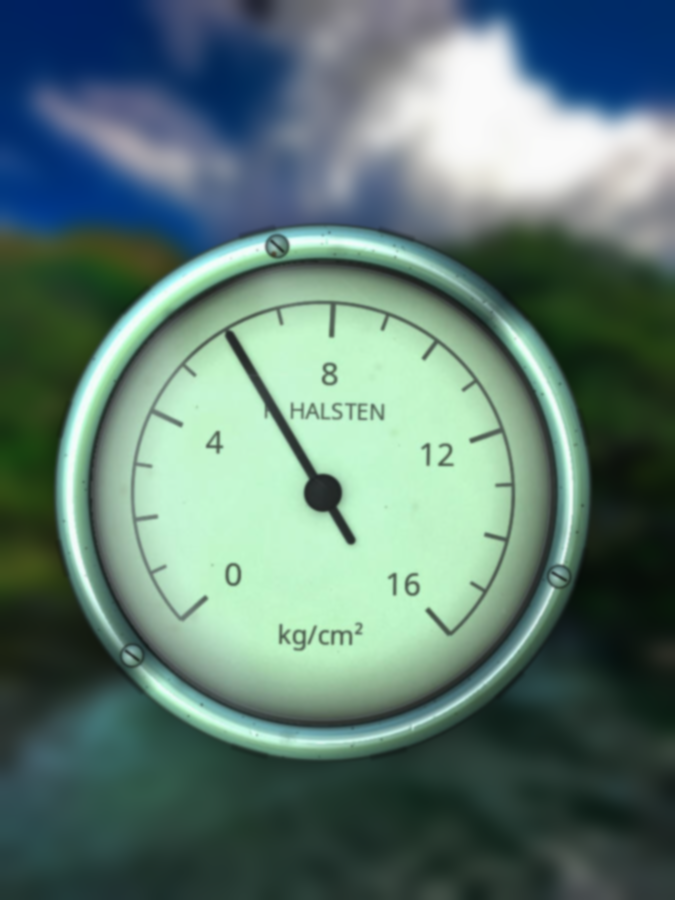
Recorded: 6 kg/cm²
